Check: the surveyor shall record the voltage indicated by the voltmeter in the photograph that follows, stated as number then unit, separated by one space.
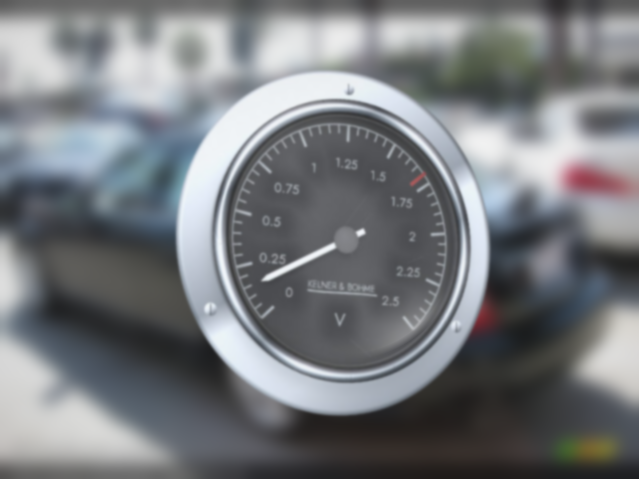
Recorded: 0.15 V
